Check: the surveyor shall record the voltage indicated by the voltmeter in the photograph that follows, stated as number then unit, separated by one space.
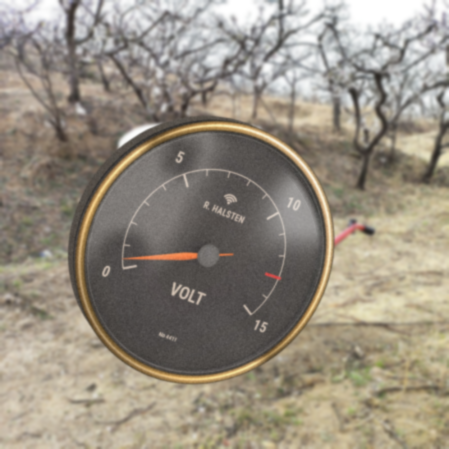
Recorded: 0.5 V
